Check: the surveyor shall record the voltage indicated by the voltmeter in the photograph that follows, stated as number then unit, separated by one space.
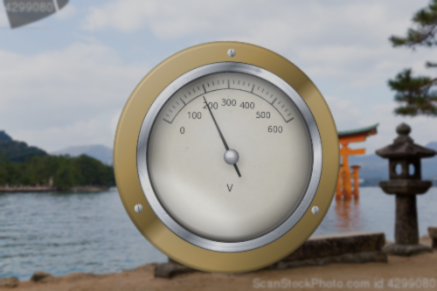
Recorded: 180 V
